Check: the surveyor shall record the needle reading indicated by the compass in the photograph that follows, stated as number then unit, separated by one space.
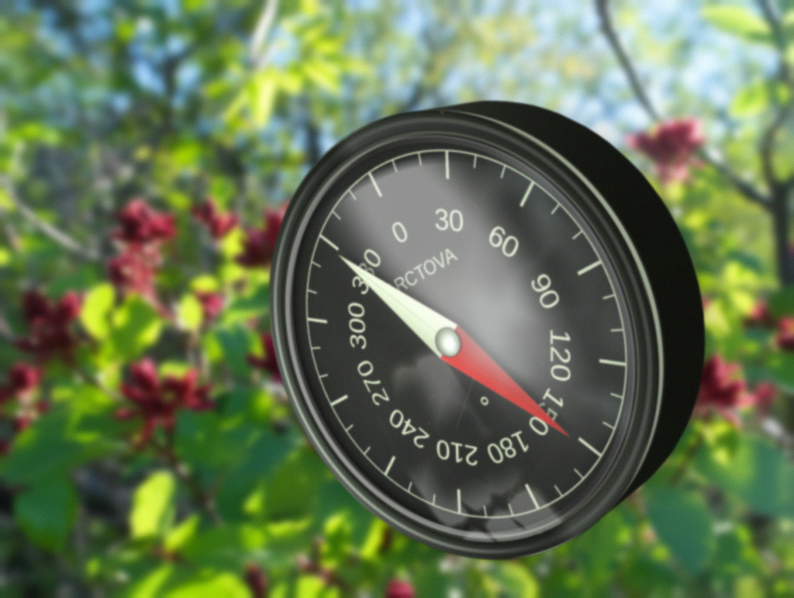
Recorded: 150 °
